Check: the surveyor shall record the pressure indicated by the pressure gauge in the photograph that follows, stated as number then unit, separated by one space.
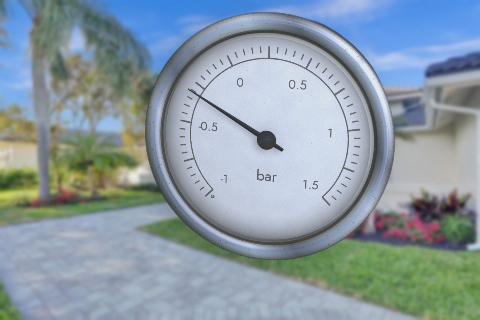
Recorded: -0.3 bar
